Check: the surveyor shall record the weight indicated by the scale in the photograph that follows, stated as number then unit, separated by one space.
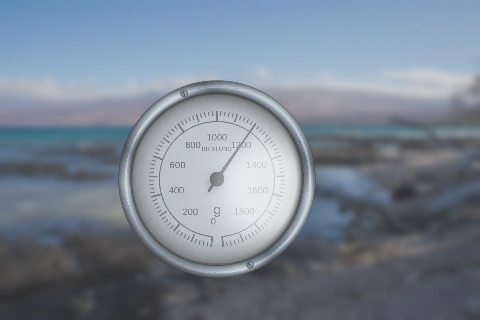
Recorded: 1200 g
